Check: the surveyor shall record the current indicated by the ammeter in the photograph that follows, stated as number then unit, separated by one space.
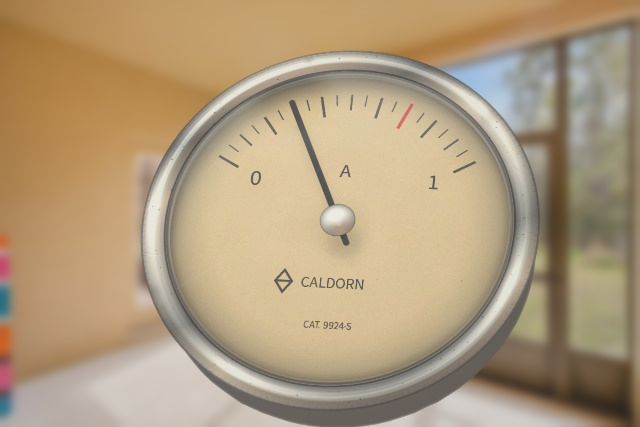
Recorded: 0.3 A
